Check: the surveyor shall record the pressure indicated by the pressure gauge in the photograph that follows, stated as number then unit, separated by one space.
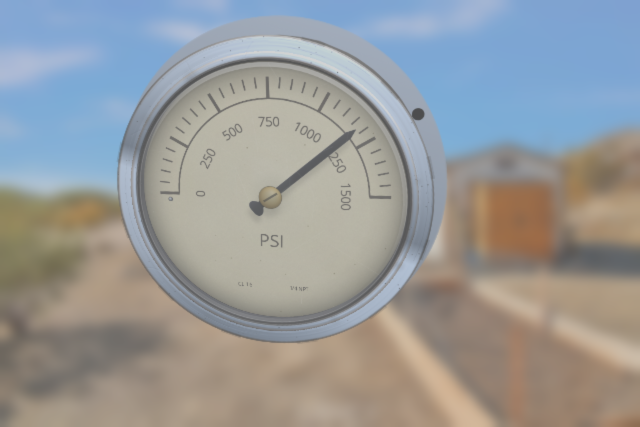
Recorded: 1175 psi
